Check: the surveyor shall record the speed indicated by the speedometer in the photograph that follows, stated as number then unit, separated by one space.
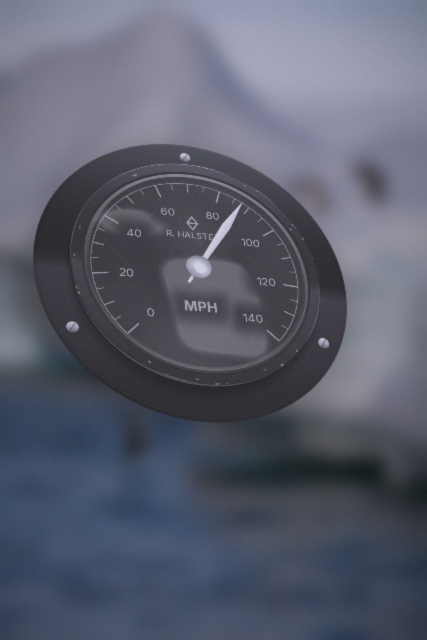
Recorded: 87.5 mph
